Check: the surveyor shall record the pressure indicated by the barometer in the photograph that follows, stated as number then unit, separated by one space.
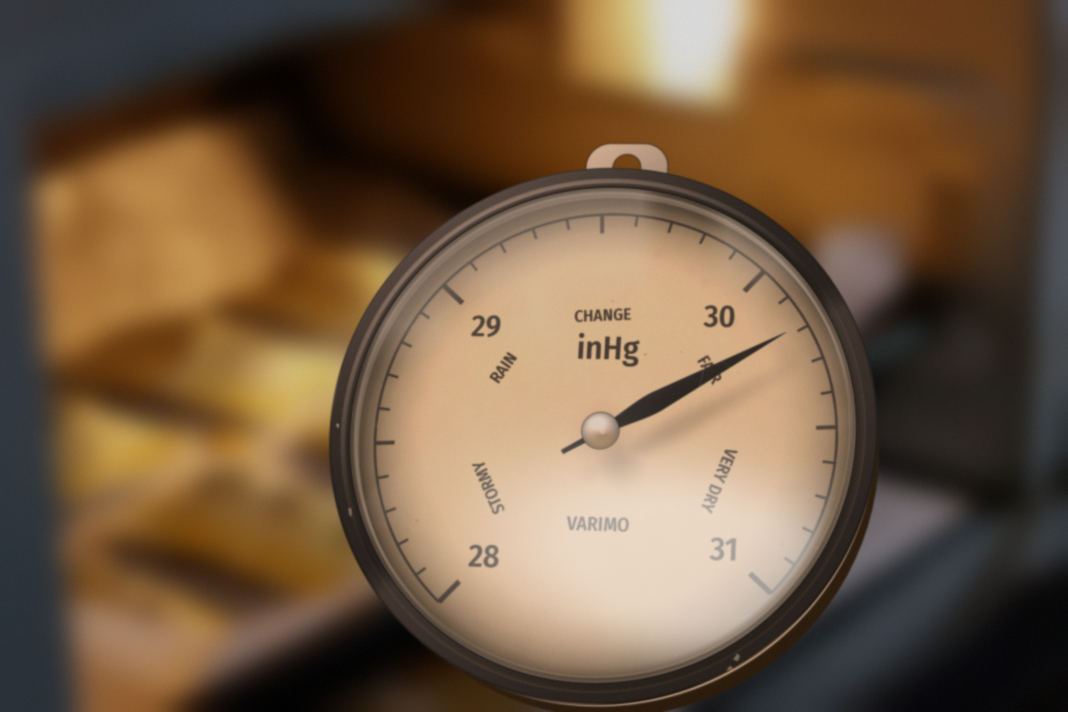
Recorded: 30.2 inHg
